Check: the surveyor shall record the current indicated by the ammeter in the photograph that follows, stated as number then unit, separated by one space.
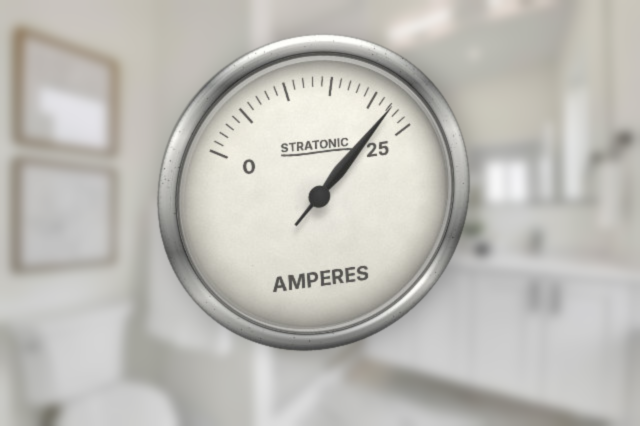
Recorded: 22 A
